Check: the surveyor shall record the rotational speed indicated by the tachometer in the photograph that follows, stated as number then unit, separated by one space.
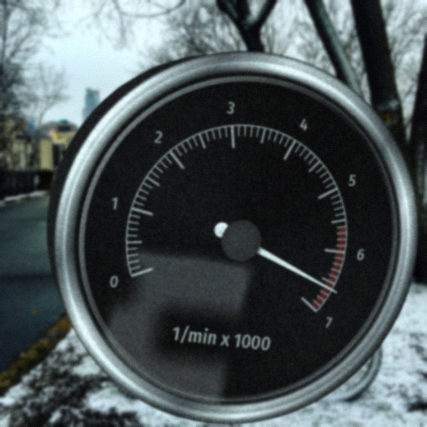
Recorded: 6600 rpm
